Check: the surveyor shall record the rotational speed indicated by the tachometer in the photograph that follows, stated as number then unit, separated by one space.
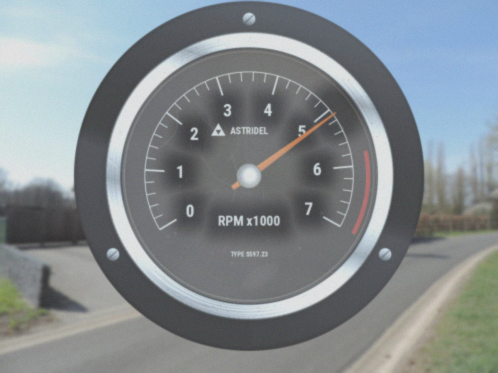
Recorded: 5100 rpm
